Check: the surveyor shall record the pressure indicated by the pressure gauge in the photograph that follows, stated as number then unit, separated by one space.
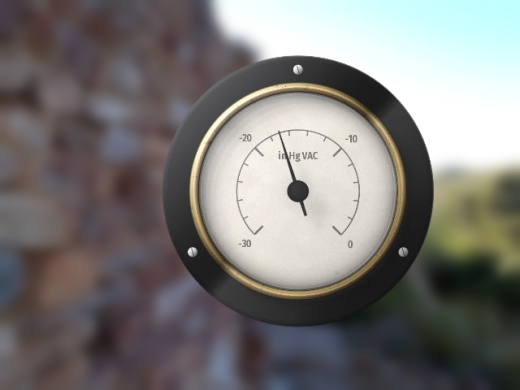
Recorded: -17 inHg
